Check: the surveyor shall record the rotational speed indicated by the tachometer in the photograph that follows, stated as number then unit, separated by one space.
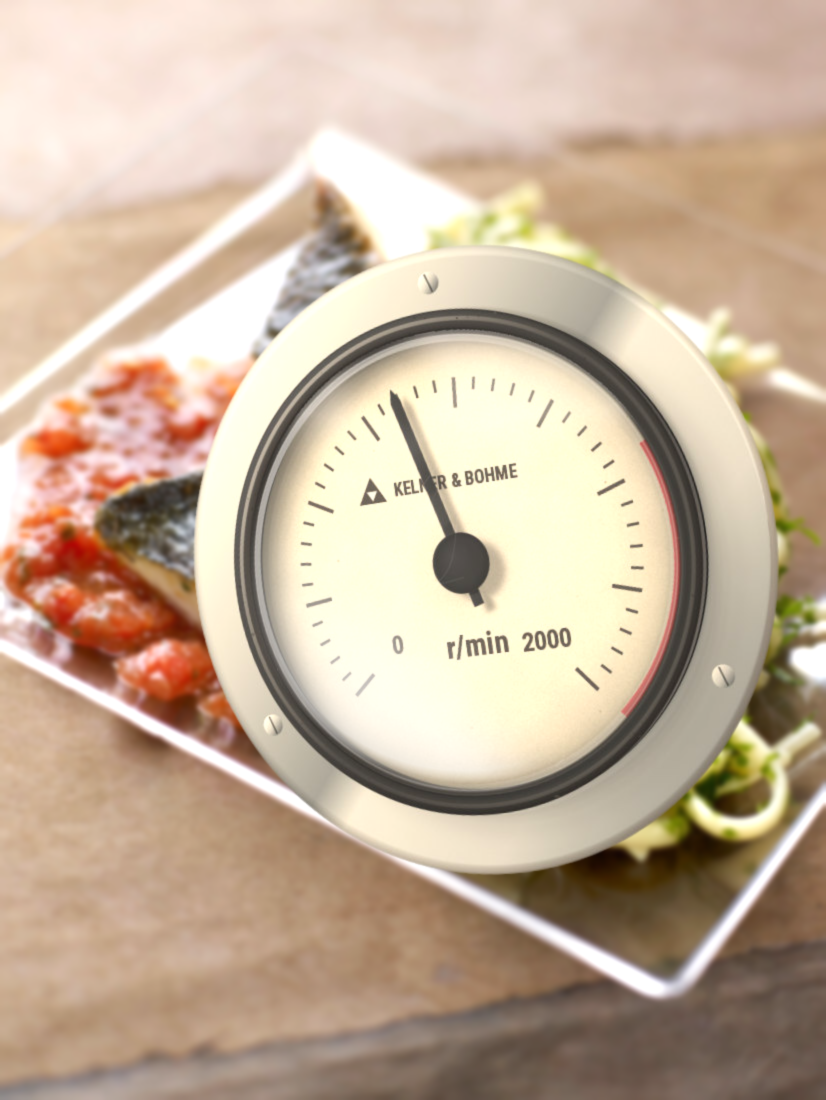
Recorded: 850 rpm
